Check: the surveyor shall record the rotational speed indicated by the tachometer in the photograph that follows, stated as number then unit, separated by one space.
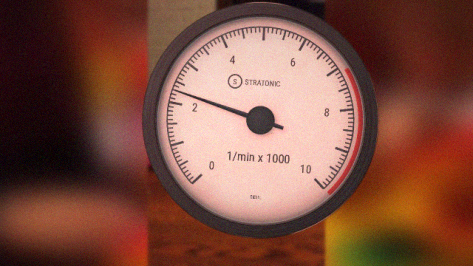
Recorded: 2300 rpm
